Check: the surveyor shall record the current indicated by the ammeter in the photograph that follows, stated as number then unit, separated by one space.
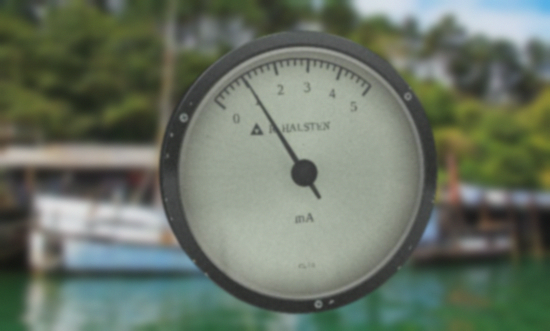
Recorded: 1 mA
